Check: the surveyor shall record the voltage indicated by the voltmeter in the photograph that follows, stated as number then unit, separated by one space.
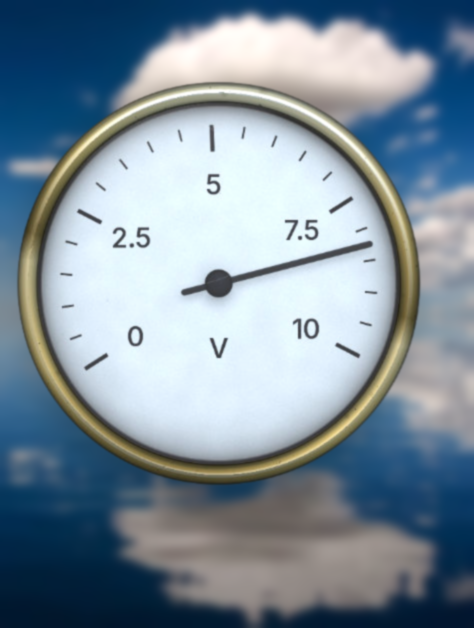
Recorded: 8.25 V
